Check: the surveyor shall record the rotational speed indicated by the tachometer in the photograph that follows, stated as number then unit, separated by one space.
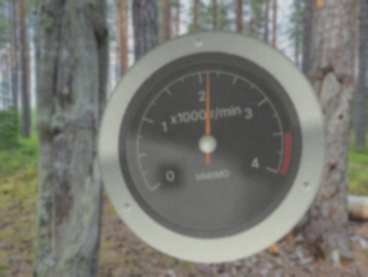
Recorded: 2125 rpm
